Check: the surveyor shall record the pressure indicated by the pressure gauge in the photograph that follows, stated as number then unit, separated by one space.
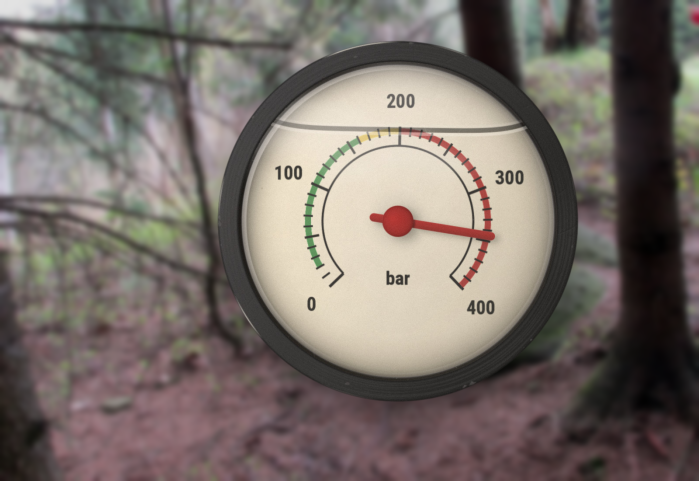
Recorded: 345 bar
